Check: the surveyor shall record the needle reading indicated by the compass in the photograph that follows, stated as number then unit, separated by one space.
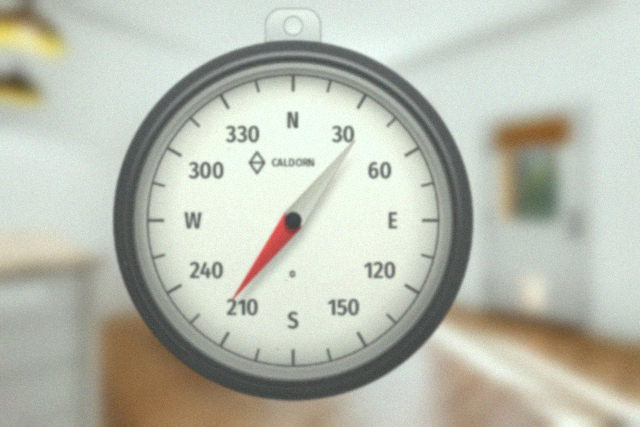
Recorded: 217.5 °
